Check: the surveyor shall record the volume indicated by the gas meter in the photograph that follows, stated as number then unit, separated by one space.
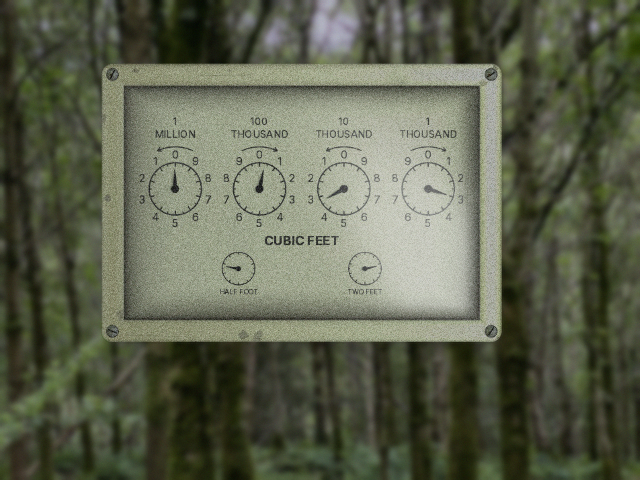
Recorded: 3300 ft³
